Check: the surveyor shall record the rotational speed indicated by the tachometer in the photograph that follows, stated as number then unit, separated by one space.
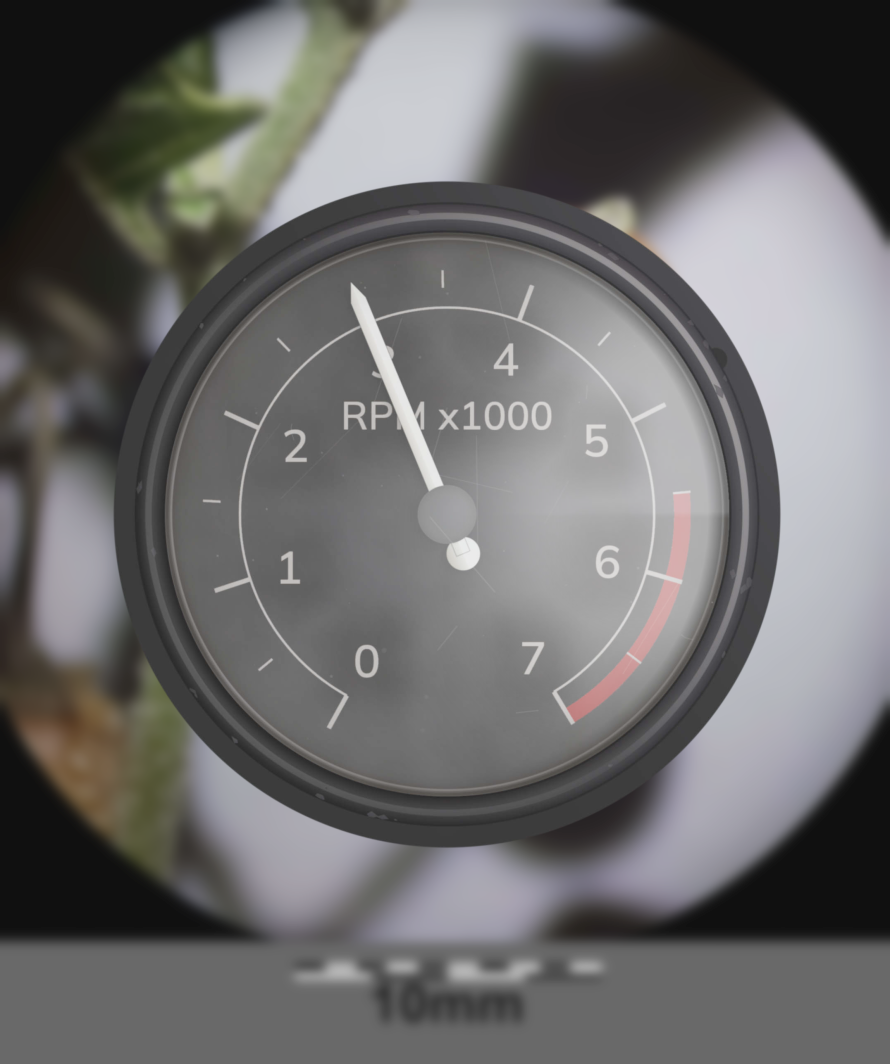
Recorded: 3000 rpm
